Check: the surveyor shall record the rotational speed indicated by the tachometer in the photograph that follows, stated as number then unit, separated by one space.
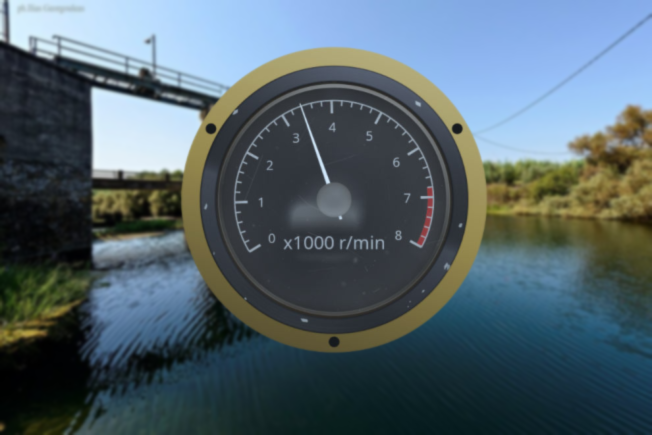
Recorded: 3400 rpm
